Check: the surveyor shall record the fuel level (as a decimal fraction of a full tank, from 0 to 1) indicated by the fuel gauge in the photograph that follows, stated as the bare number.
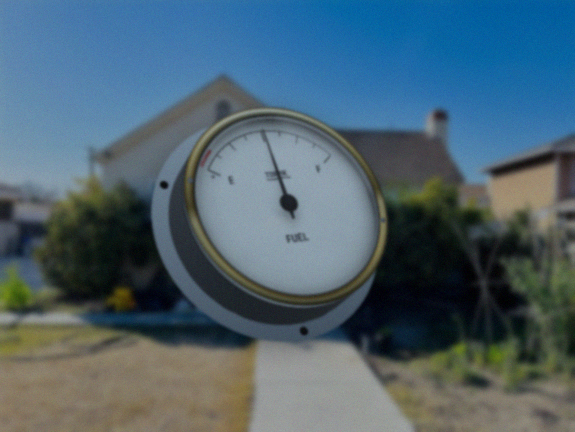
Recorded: 0.5
